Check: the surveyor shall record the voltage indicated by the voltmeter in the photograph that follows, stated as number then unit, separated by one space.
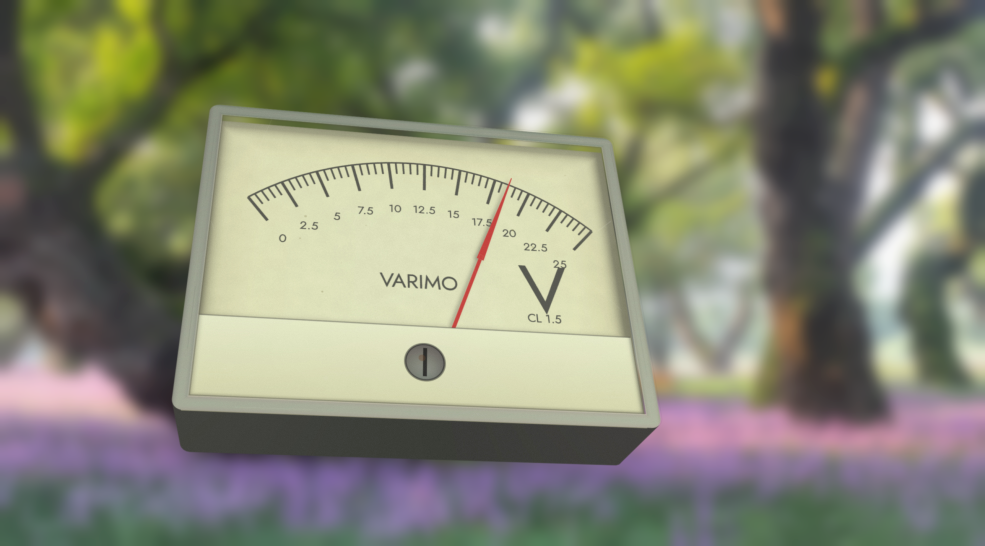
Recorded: 18.5 V
